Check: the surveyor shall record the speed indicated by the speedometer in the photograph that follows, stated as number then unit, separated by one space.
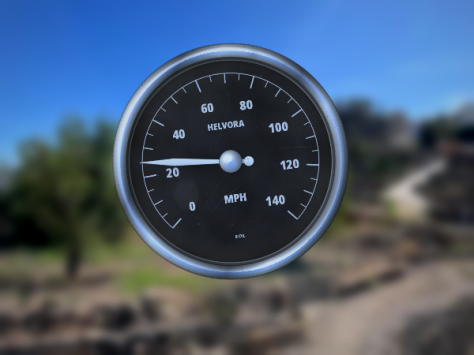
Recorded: 25 mph
